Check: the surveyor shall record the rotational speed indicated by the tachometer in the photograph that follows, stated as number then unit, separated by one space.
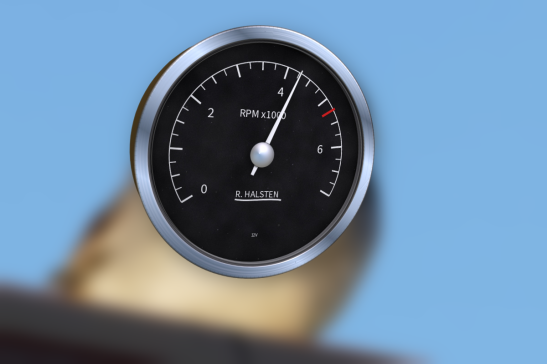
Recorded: 4250 rpm
